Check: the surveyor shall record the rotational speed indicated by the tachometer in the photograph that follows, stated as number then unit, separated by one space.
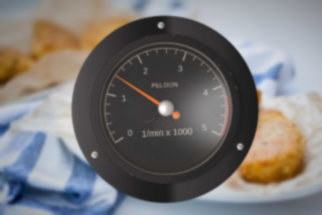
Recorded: 1400 rpm
